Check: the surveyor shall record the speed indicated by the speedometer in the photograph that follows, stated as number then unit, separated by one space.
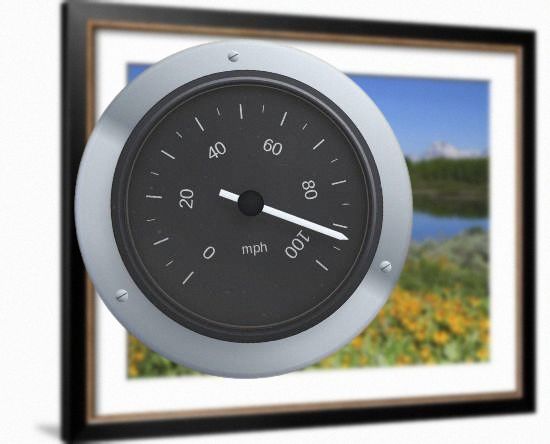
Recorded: 92.5 mph
